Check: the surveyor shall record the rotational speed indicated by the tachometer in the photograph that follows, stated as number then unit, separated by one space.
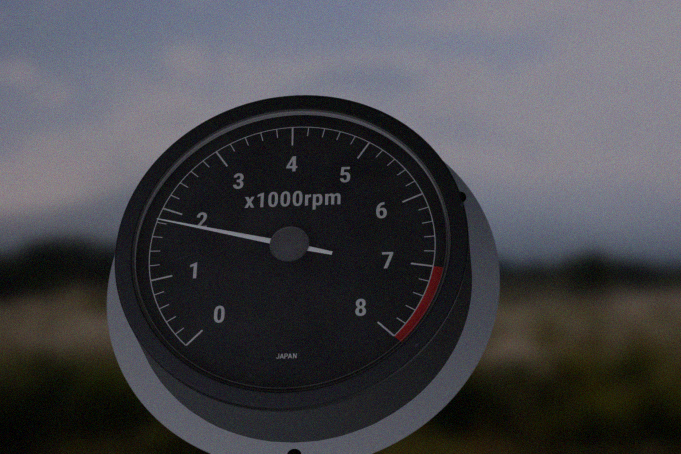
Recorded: 1800 rpm
